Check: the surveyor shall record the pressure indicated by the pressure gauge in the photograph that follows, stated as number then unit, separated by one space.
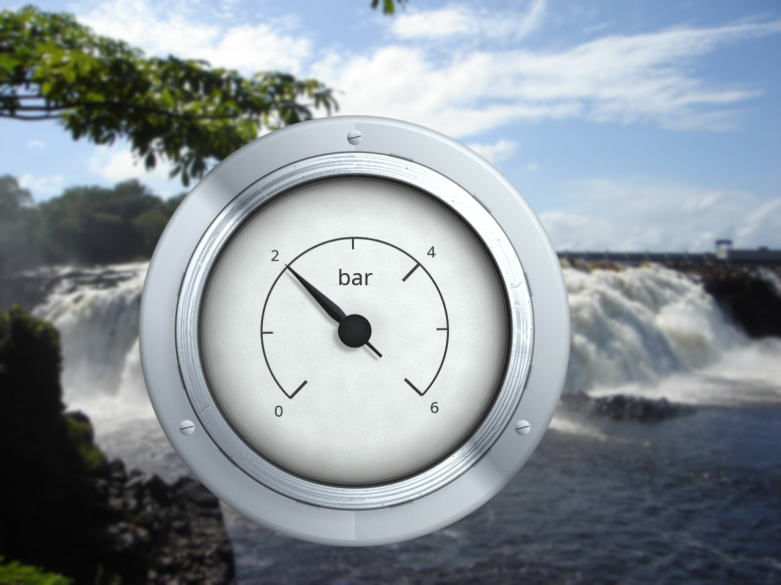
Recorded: 2 bar
